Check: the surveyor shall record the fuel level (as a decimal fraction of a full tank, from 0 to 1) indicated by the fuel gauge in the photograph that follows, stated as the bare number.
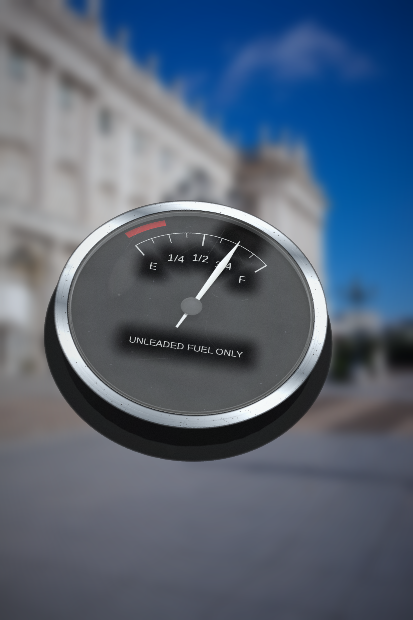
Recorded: 0.75
